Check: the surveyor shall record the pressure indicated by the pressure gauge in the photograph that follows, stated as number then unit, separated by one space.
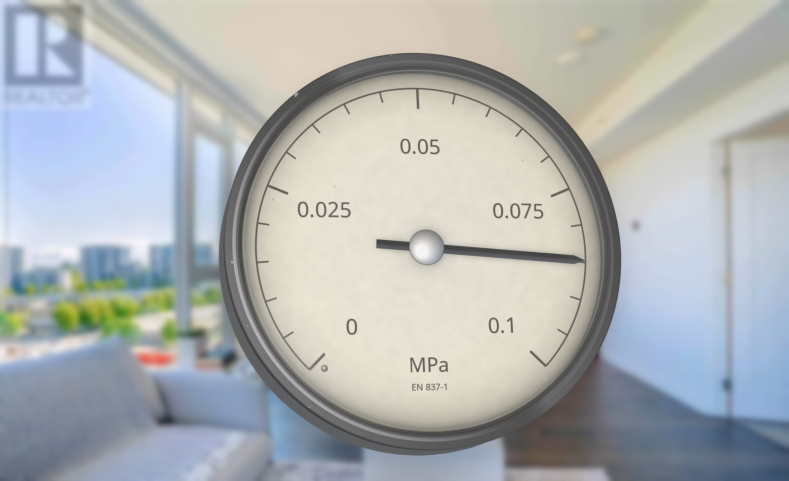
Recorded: 0.085 MPa
